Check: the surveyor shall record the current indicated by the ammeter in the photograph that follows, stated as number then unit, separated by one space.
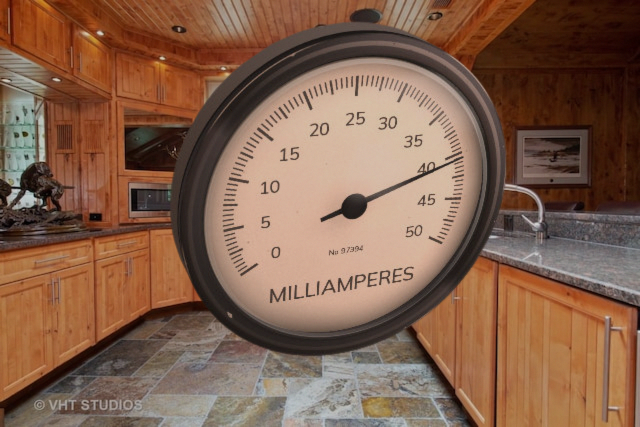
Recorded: 40 mA
